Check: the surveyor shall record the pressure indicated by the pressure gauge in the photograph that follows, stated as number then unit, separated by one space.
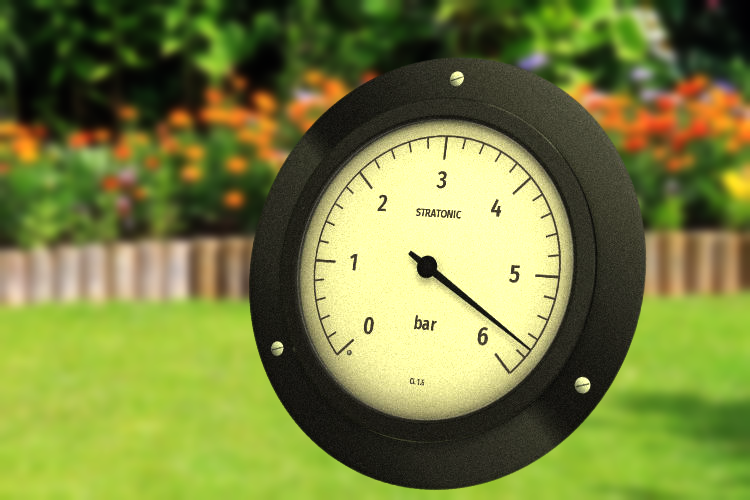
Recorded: 5.7 bar
